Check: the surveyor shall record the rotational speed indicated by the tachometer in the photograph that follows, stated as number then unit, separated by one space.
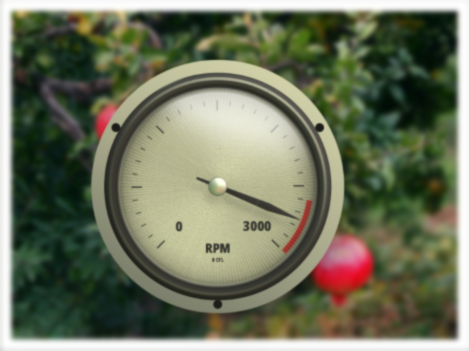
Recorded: 2750 rpm
